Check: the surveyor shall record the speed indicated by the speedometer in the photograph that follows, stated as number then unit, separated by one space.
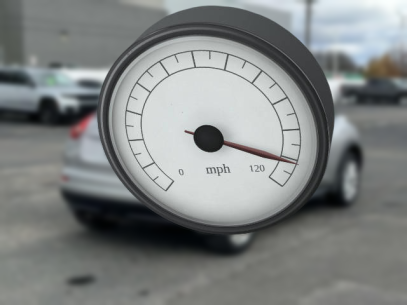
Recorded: 110 mph
